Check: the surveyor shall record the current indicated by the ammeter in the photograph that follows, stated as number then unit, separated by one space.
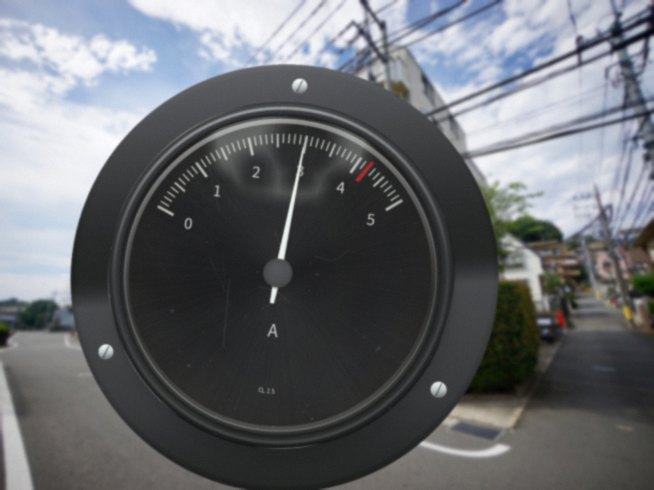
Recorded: 3 A
